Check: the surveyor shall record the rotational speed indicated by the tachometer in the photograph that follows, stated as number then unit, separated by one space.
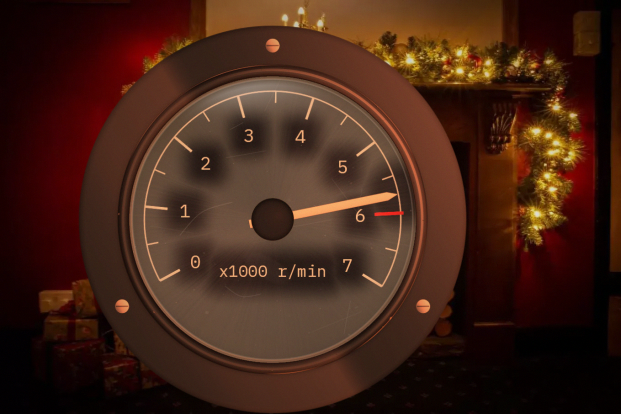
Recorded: 5750 rpm
